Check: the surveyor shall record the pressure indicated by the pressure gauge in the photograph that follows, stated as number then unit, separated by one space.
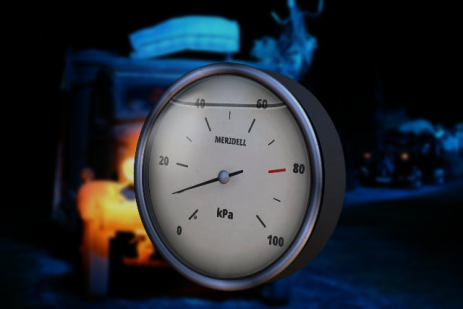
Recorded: 10 kPa
